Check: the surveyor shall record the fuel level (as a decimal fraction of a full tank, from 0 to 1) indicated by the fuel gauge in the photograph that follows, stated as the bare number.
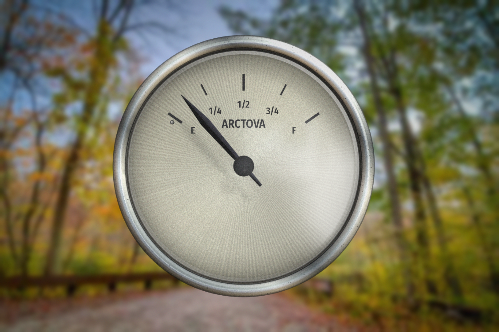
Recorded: 0.125
